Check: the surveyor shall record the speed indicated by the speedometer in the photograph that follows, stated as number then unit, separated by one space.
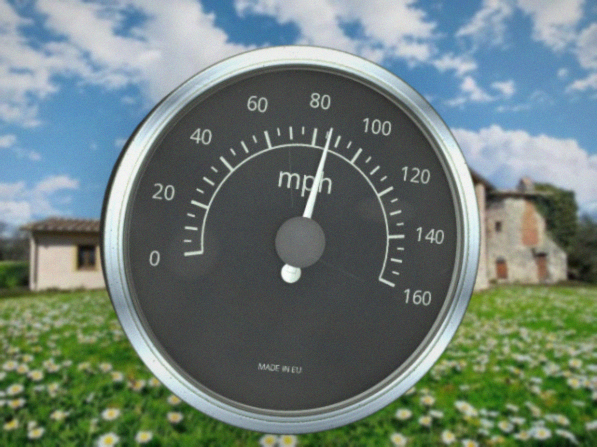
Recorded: 85 mph
